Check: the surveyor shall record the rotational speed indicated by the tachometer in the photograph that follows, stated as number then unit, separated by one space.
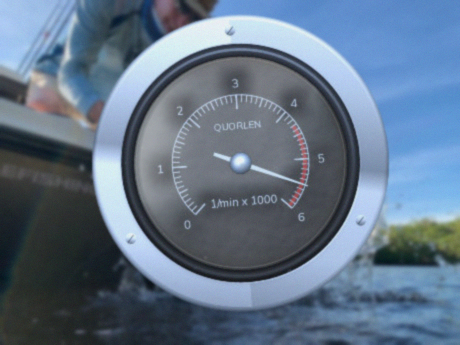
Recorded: 5500 rpm
